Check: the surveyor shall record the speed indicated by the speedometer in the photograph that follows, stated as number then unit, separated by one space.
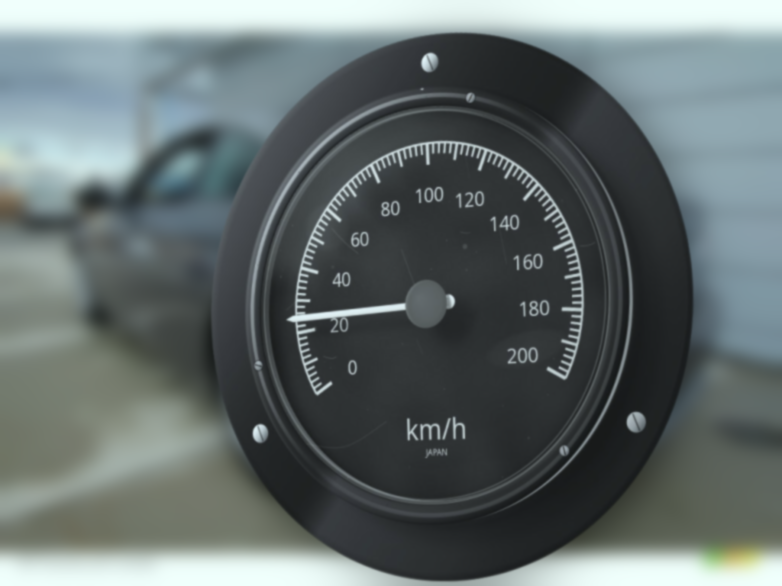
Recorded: 24 km/h
